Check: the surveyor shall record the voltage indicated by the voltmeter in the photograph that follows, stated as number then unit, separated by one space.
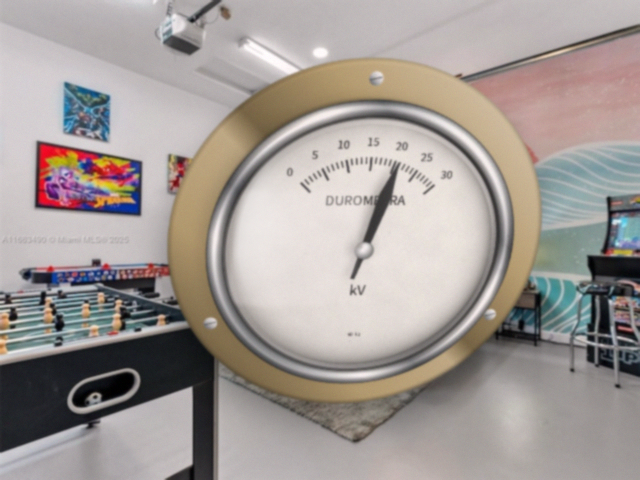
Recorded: 20 kV
